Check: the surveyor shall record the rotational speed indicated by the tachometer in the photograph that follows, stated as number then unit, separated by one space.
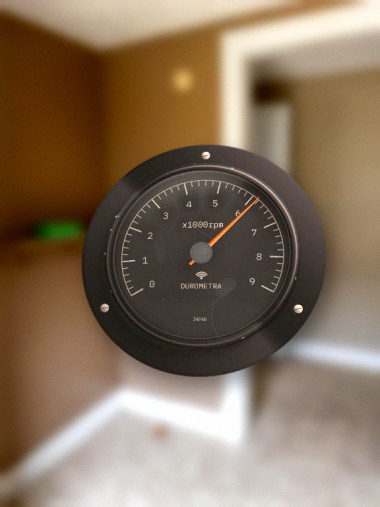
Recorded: 6200 rpm
